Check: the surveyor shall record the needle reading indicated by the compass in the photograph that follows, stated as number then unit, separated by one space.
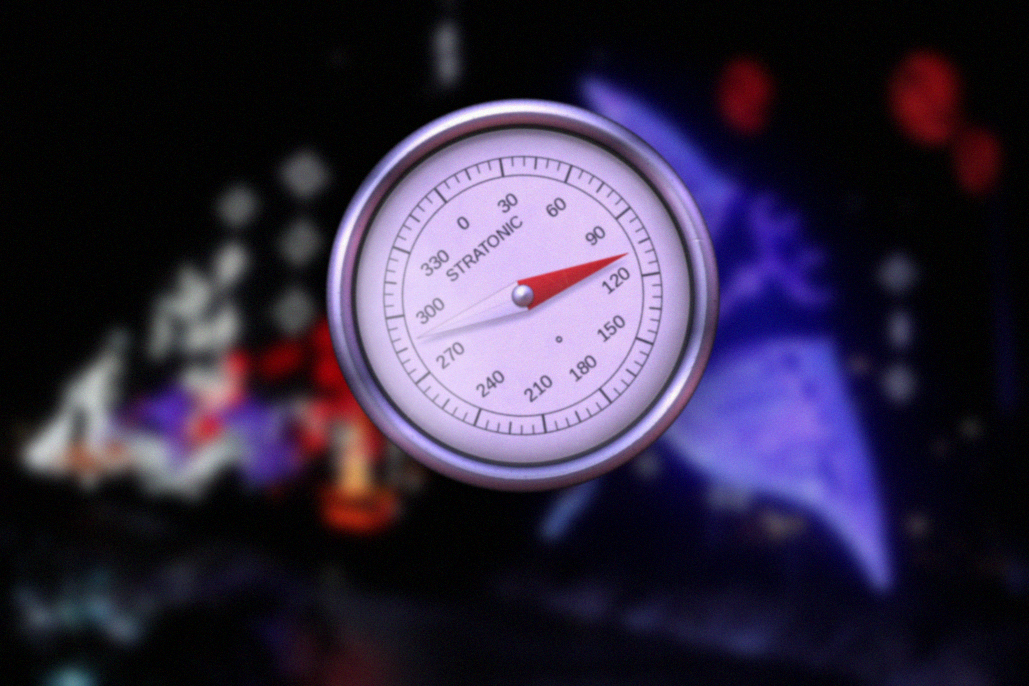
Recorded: 107.5 °
